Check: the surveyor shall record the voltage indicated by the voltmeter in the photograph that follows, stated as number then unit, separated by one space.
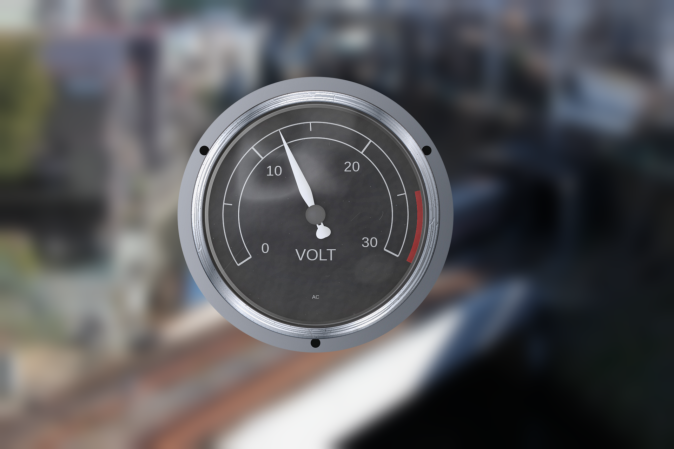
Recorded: 12.5 V
